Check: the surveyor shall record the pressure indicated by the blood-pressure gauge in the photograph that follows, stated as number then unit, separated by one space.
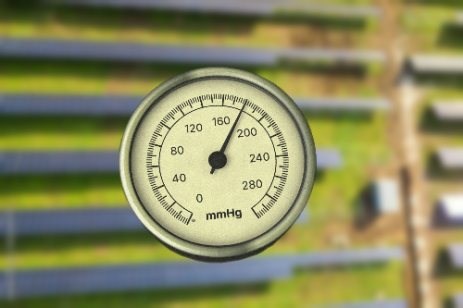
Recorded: 180 mmHg
